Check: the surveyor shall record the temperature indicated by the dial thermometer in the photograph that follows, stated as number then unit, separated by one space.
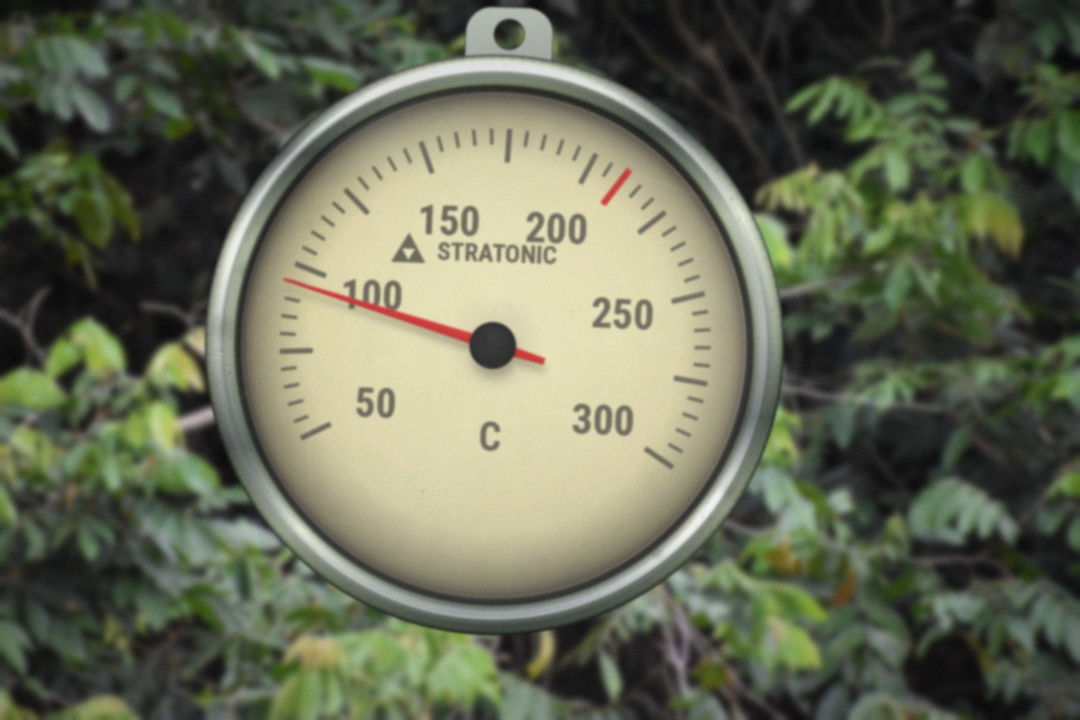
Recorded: 95 °C
